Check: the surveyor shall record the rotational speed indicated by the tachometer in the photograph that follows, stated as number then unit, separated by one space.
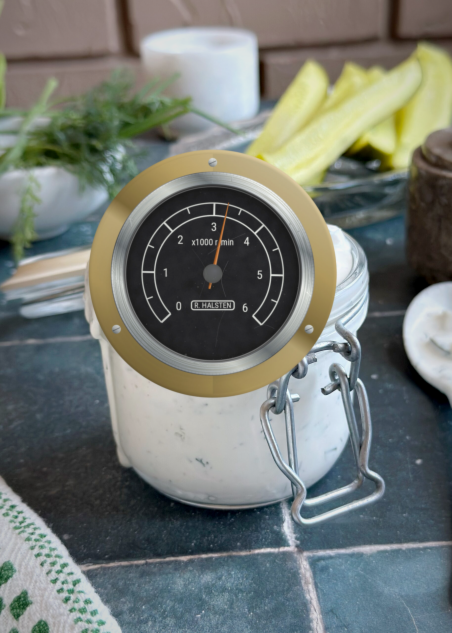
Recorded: 3250 rpm
